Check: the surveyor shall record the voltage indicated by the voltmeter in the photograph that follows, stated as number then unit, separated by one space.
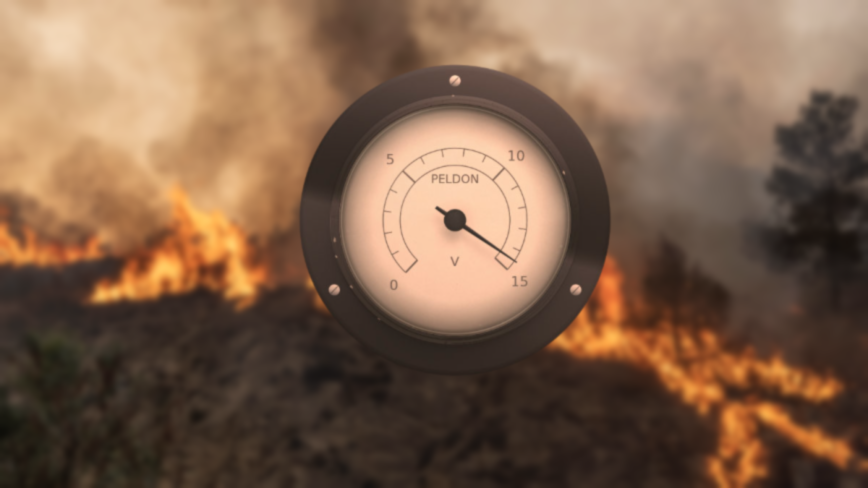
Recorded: 14.5 V
